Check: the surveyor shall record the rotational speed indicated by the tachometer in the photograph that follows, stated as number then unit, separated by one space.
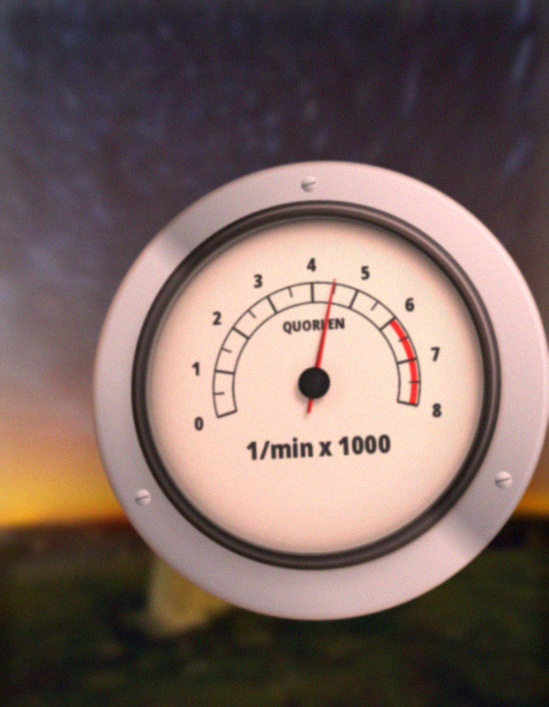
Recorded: 4500 rpm
